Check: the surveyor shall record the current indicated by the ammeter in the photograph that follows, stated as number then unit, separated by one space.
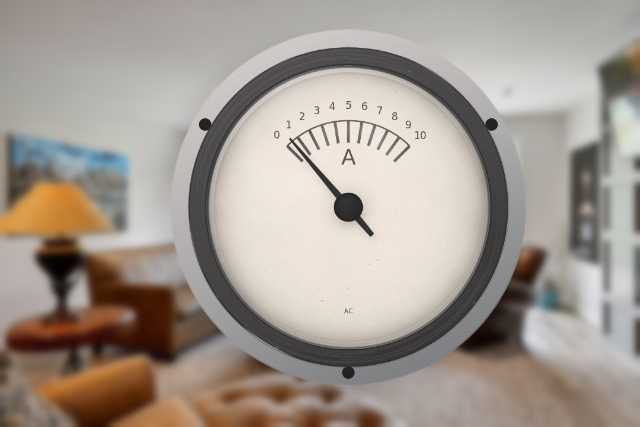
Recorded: 0.5 A
